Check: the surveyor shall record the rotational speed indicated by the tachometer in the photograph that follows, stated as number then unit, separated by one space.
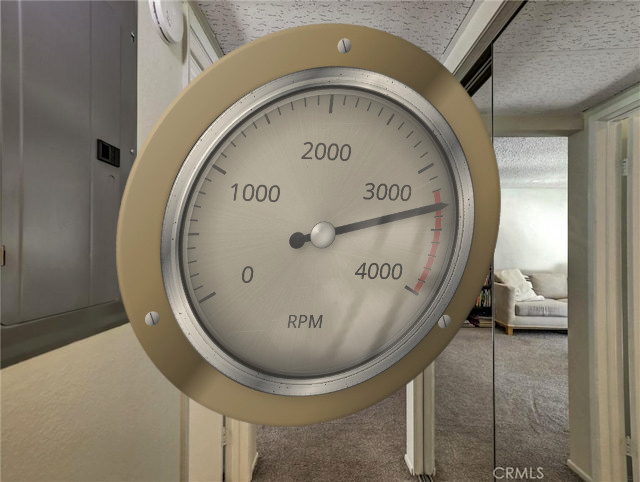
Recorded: 3300 rpm
